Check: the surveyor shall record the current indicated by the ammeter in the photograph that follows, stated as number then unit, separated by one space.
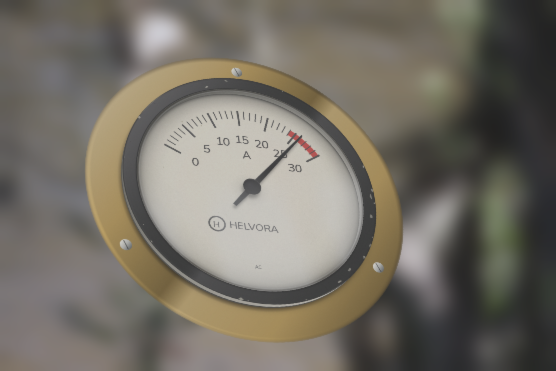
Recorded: 26 A
